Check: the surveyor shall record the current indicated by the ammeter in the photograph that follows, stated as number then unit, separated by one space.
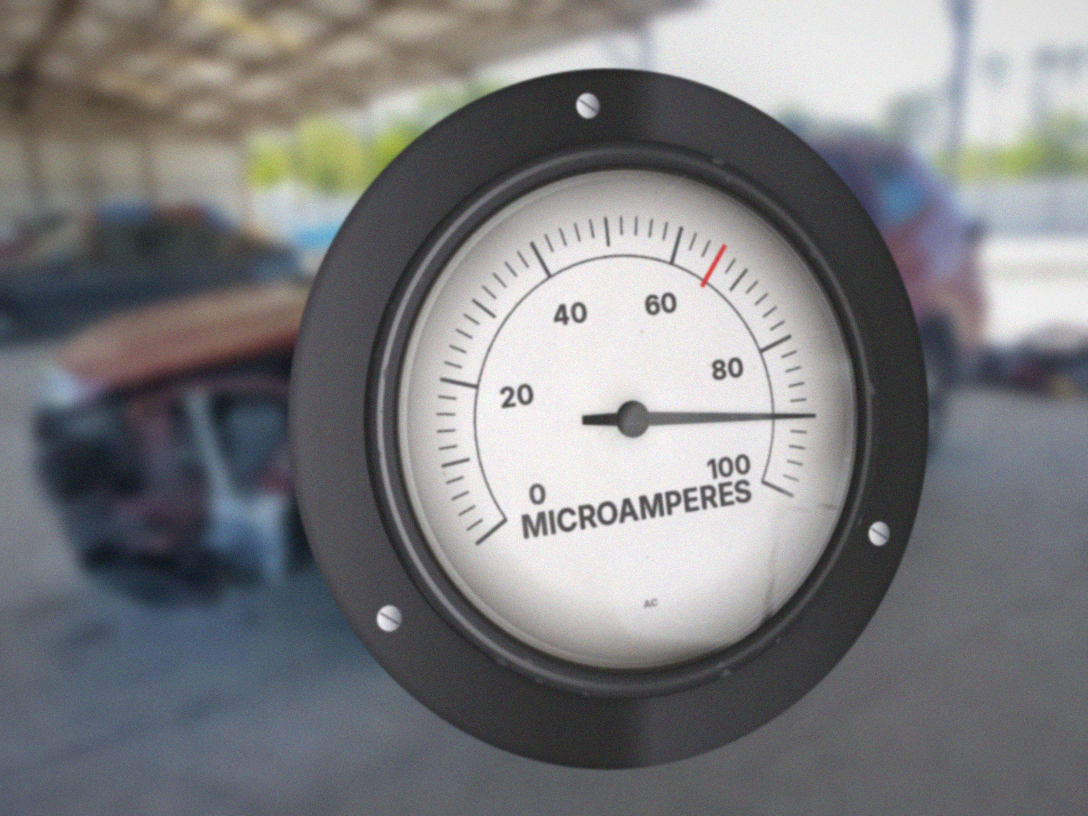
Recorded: 90 µA
